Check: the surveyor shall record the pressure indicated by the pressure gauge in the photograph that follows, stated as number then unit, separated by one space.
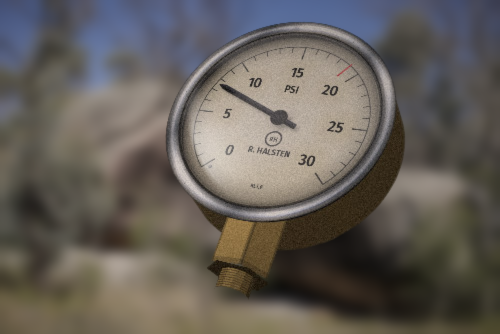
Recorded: 7.5 psi
